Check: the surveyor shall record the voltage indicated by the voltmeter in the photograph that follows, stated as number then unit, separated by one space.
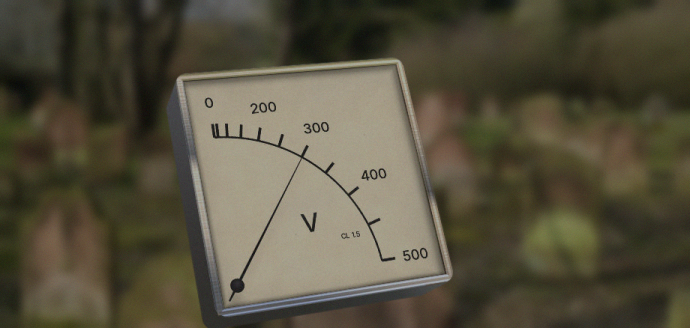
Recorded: 300 V
